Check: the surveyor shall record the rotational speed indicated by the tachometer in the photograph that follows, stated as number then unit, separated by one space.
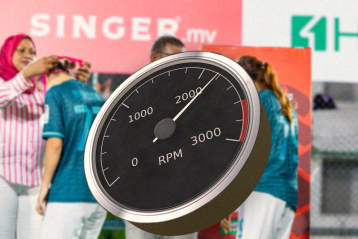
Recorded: 2200 rpm
